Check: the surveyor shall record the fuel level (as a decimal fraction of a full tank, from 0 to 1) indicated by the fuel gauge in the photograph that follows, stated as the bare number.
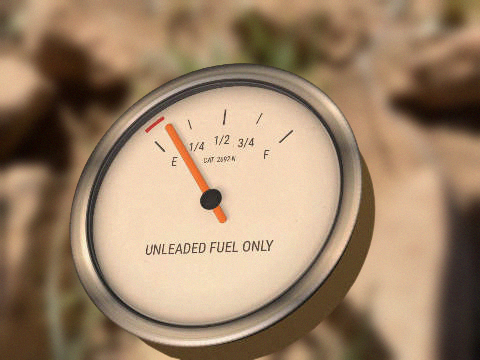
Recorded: 0.125
